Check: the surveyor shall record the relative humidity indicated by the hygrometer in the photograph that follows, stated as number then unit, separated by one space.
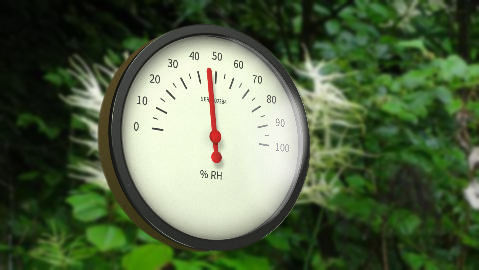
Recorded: 45 %
